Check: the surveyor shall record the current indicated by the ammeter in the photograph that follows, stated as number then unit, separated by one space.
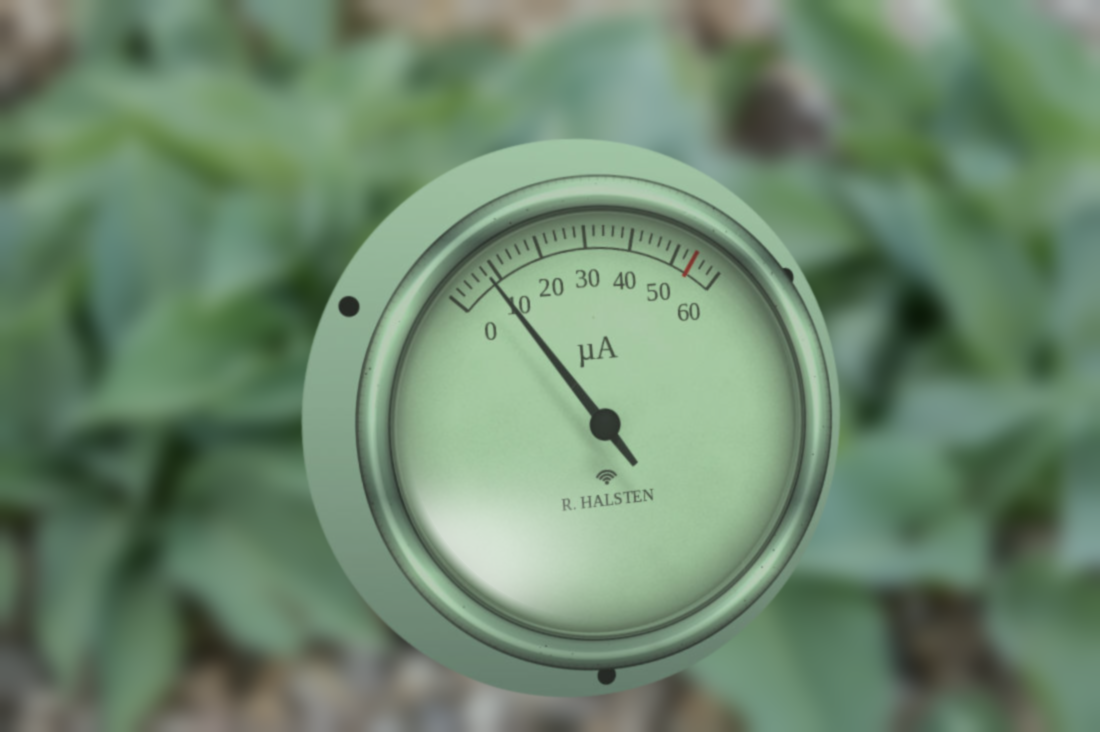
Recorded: 8 µA
